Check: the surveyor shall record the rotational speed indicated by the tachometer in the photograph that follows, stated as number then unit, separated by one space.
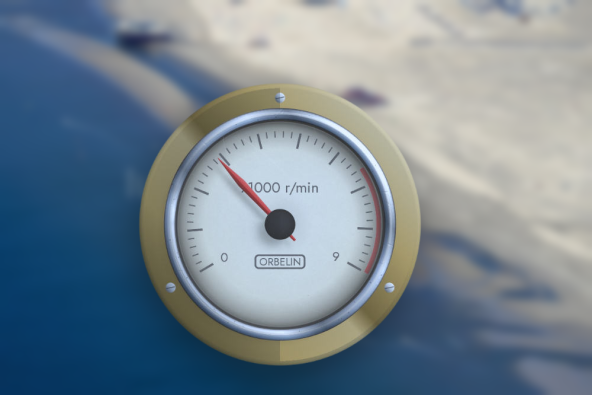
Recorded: 2900 rpm
